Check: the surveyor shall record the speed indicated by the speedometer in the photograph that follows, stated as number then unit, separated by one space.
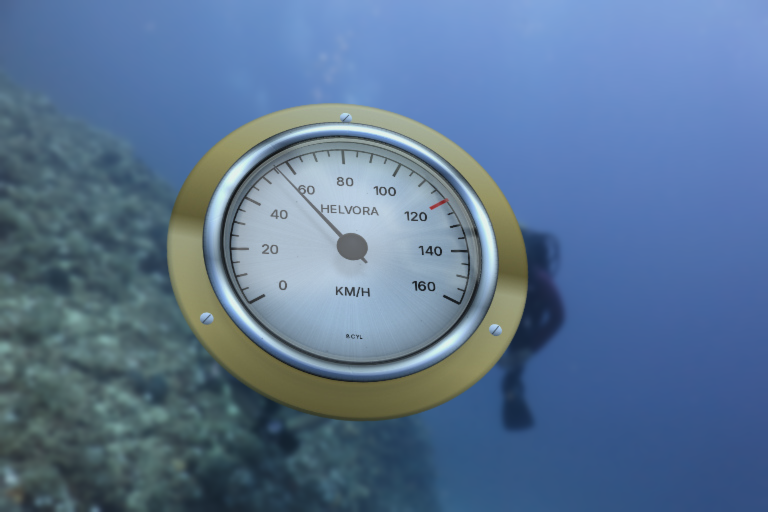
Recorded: 55 km/h
